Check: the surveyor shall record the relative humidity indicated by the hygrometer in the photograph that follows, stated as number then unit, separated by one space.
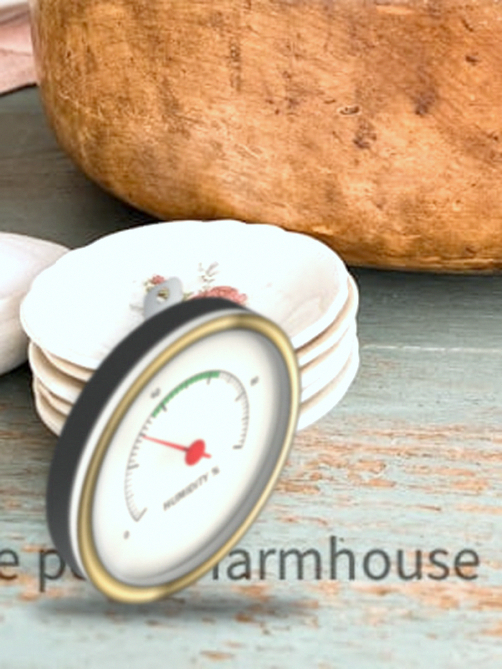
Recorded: 30 %
